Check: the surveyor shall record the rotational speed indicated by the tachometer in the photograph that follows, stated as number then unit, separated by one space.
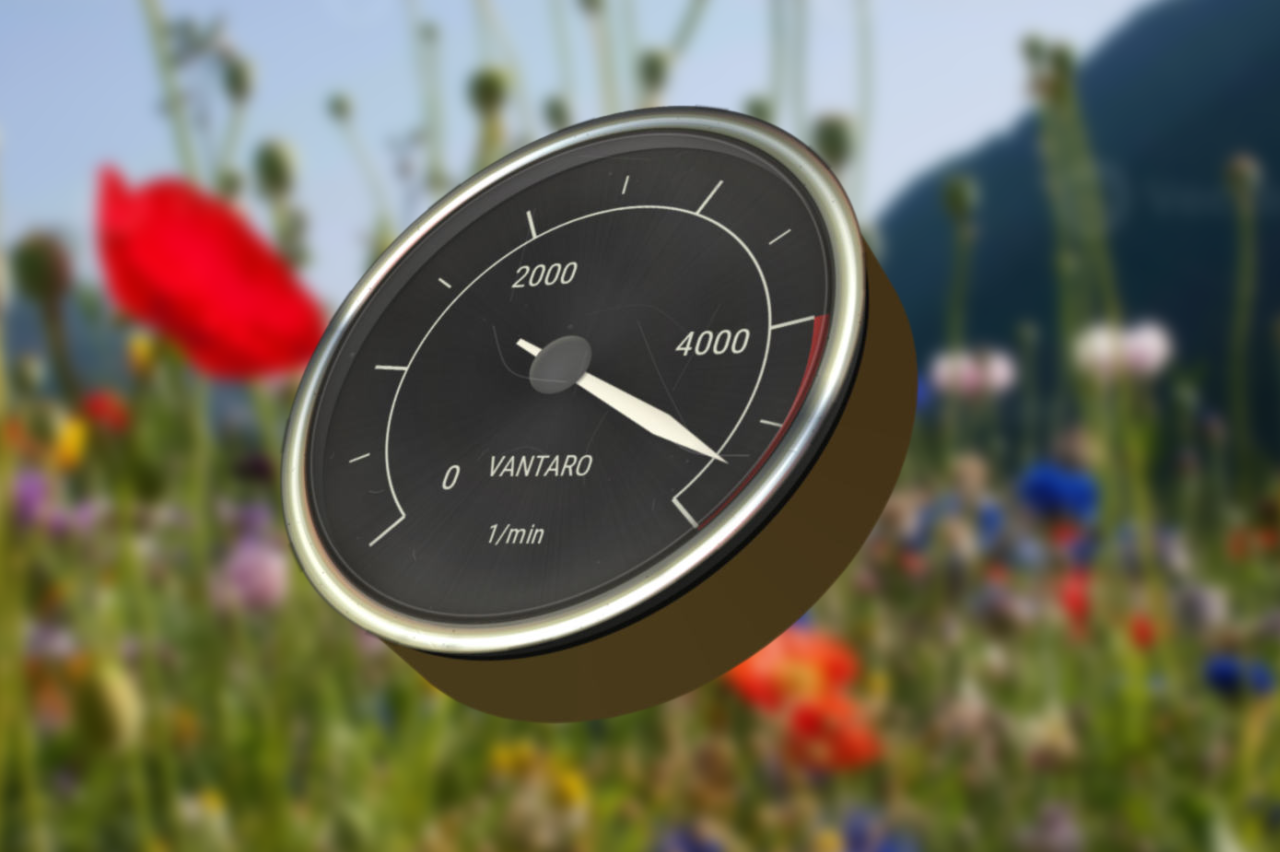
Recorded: 4750 rpm
